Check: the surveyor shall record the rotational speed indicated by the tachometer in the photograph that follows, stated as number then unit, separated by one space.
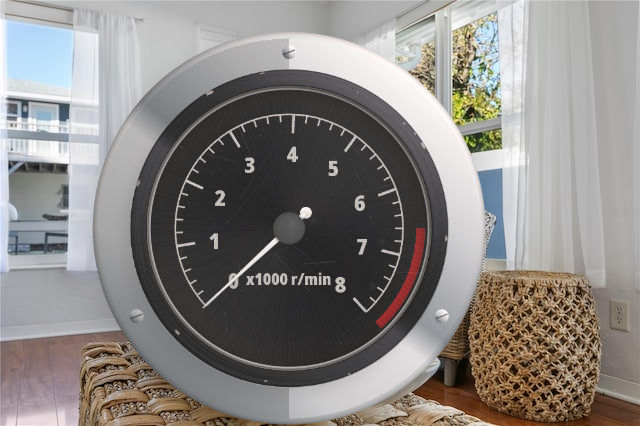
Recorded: 0 rpm
